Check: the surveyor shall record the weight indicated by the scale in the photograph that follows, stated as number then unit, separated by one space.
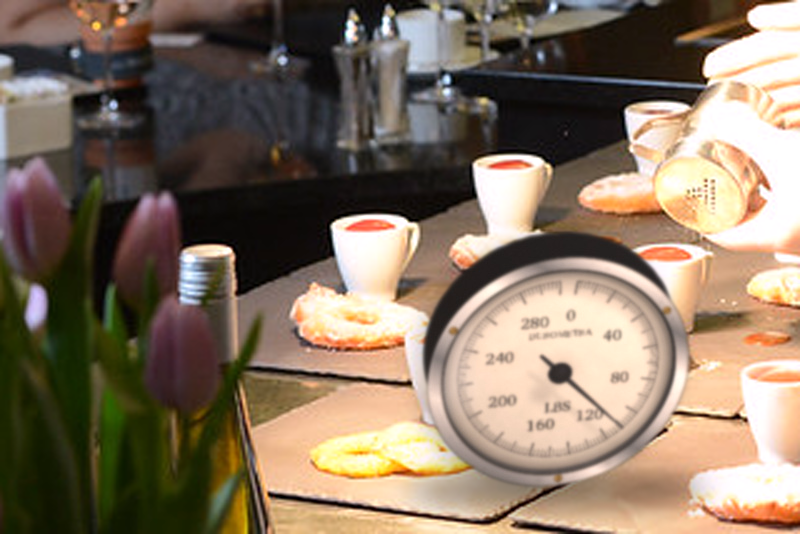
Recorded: 110 lb
